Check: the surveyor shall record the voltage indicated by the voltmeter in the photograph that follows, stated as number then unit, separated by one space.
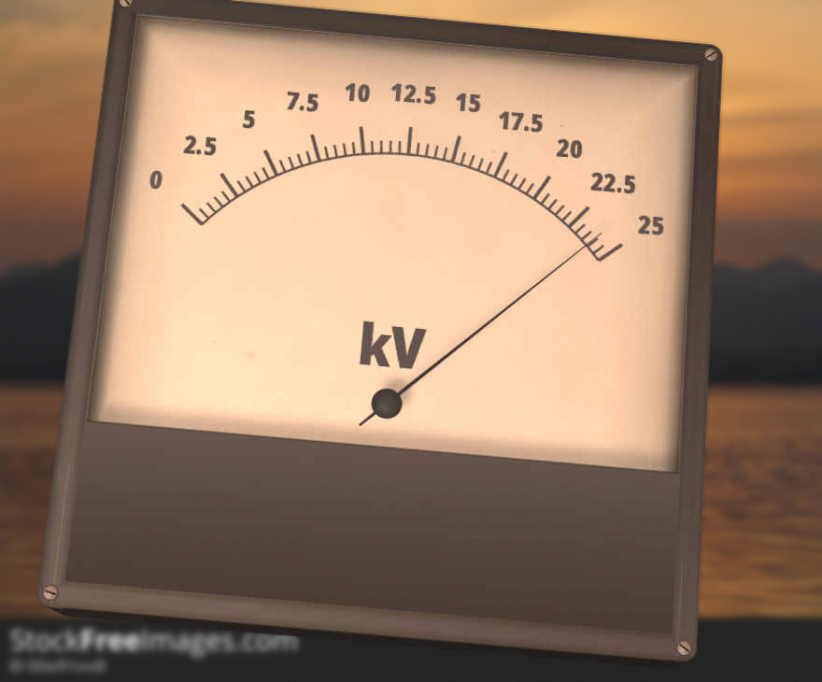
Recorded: 24 kV
